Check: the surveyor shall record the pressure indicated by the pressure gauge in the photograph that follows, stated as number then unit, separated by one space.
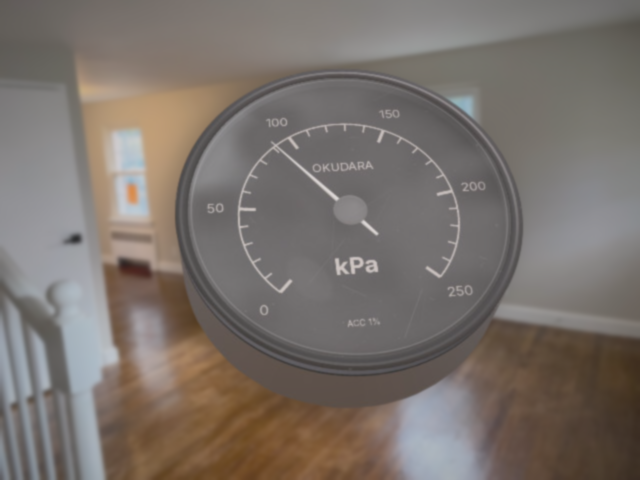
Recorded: 90 kPa
